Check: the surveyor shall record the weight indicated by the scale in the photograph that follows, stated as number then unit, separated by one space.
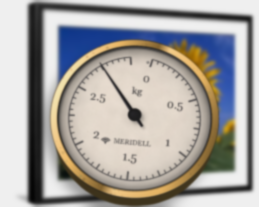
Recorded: 2.75 kg
